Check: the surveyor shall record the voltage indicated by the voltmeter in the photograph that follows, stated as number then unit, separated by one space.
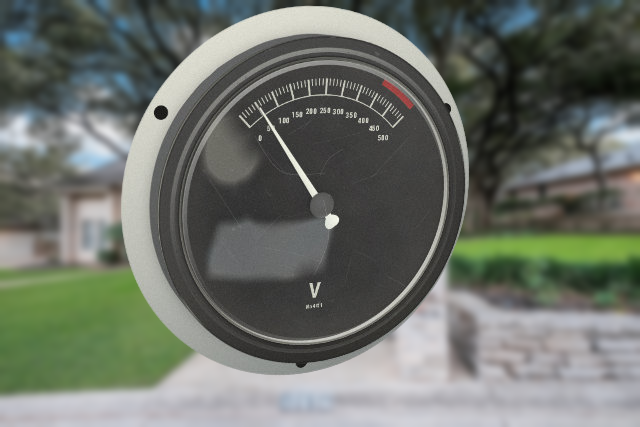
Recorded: 50 V
